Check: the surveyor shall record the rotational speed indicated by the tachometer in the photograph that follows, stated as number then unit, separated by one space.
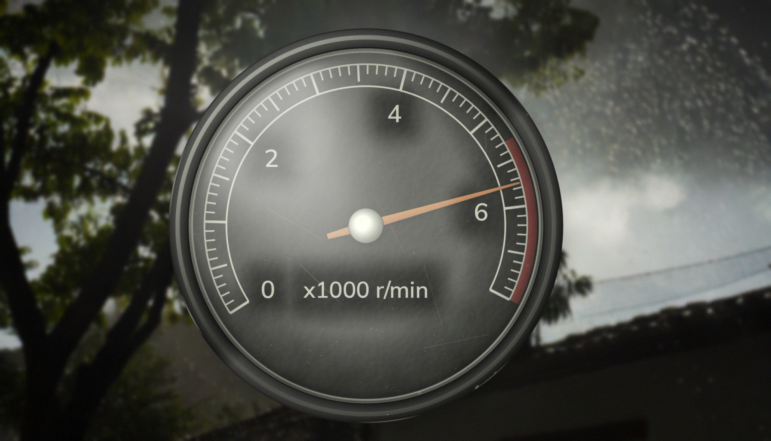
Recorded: 5750 rpm
